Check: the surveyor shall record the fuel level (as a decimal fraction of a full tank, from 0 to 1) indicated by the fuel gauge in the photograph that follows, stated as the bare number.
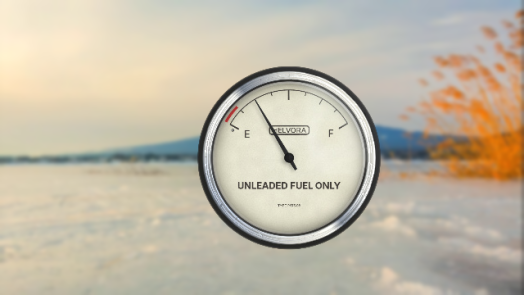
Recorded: 0.25
